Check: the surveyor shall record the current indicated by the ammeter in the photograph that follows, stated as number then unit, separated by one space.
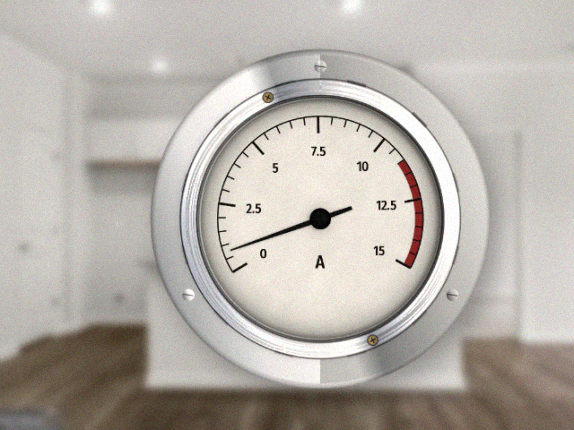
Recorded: 0.75 A
